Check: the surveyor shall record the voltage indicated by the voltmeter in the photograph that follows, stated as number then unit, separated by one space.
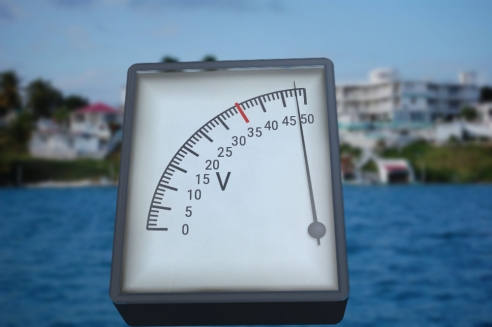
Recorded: 48 V
